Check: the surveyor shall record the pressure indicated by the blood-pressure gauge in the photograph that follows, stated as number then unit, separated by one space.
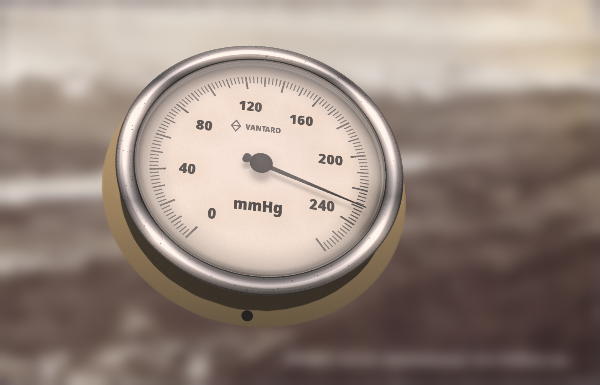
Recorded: 230 mmHg
